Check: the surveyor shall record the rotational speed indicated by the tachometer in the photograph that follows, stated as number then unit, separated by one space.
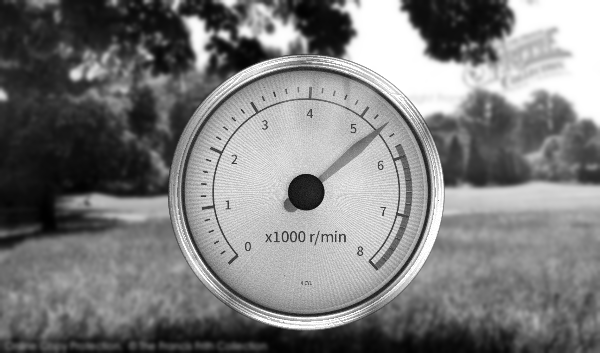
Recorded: 5400 rpm
